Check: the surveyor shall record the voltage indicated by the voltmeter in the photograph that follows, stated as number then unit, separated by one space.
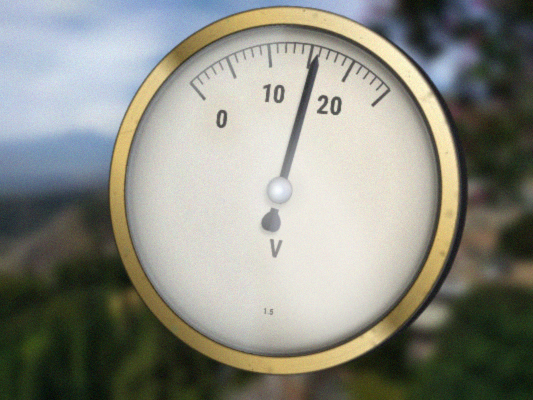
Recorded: 16 V
